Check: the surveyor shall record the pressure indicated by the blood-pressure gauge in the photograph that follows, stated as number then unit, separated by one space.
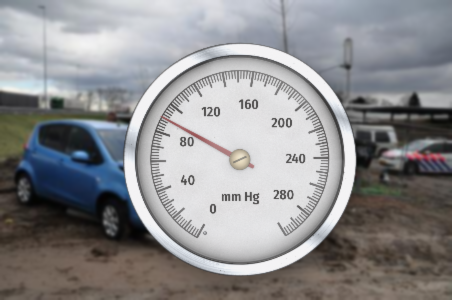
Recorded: 90 mmHg
